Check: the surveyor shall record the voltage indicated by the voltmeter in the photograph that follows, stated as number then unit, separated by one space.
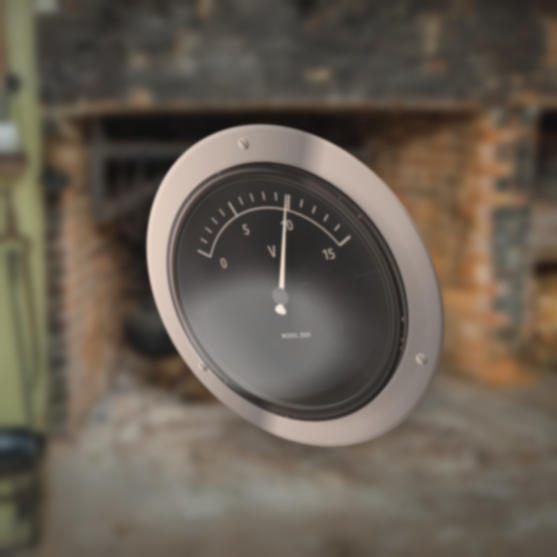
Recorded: 10 V
